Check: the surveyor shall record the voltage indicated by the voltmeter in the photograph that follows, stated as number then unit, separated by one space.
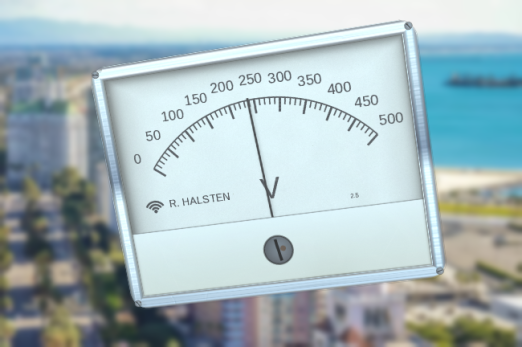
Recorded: 240 V
